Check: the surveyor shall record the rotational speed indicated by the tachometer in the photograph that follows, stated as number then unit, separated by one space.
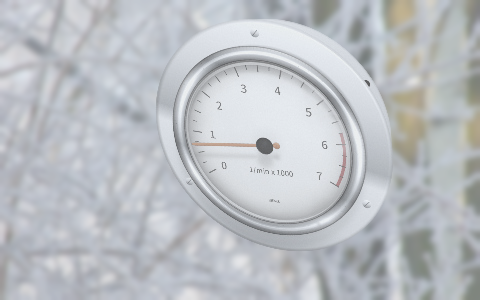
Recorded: 750 rpm
